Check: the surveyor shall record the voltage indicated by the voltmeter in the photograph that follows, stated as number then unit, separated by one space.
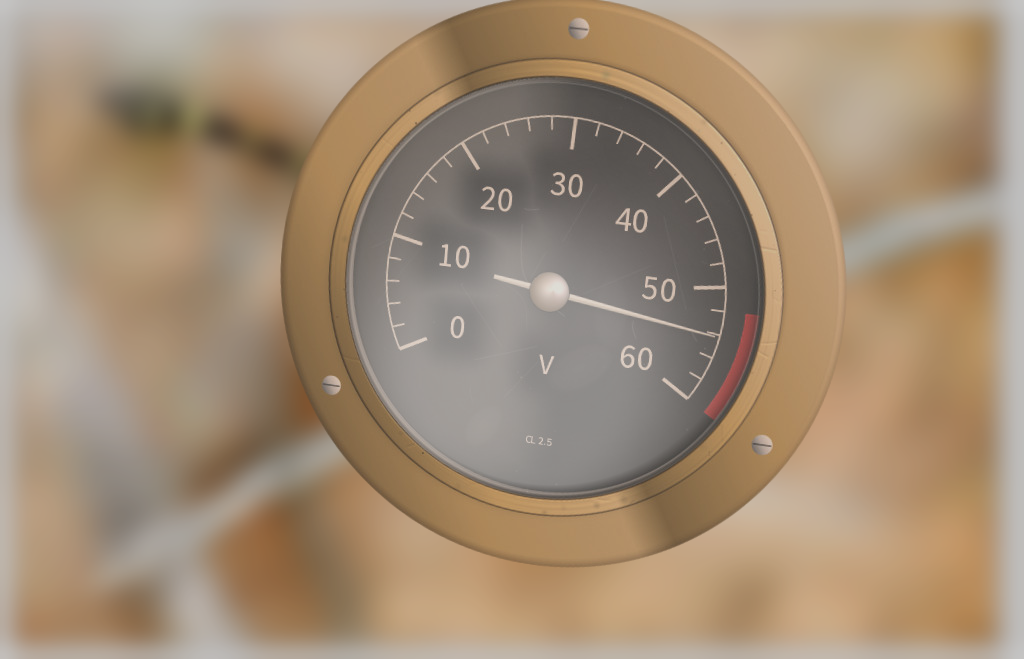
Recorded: 54 V
